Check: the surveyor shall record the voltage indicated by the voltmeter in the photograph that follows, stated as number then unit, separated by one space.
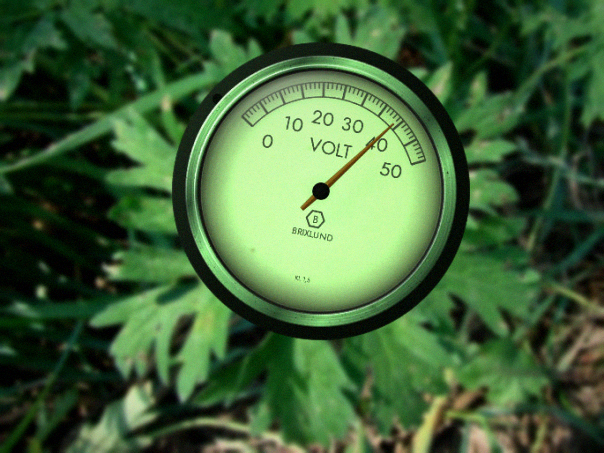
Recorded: 39 V
